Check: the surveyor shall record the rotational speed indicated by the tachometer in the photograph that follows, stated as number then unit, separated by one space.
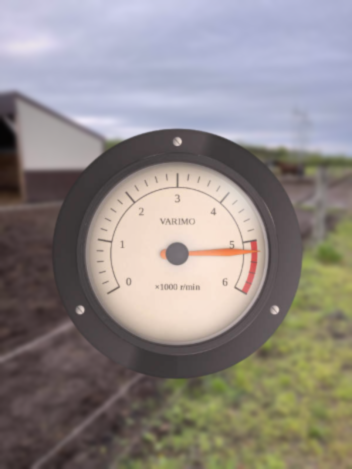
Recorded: 5200 rpm
